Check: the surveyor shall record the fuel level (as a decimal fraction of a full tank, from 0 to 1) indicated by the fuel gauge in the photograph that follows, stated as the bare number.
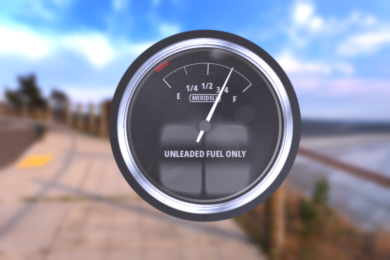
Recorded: 0.75
